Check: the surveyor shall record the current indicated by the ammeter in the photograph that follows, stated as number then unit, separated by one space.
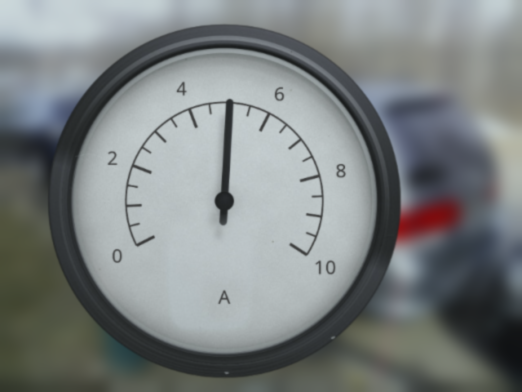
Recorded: 5 A
